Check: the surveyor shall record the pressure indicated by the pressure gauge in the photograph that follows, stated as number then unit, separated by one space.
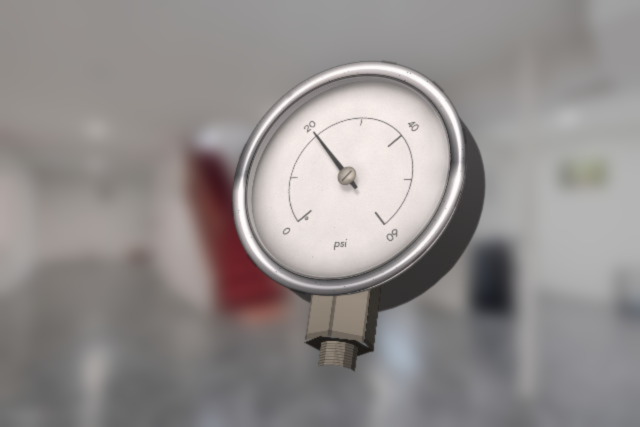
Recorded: 20 psi
